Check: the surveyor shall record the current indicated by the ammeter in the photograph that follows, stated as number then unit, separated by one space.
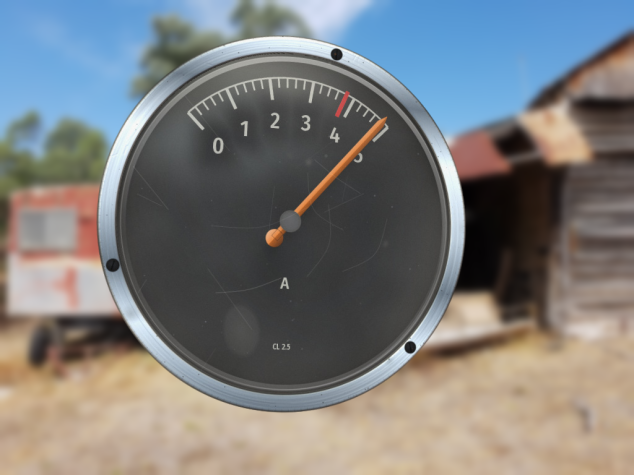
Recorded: 4.8 A
